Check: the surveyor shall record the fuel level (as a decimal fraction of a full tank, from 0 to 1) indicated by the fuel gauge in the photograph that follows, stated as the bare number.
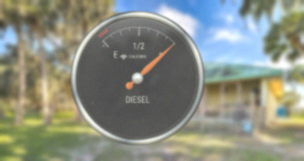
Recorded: 1
